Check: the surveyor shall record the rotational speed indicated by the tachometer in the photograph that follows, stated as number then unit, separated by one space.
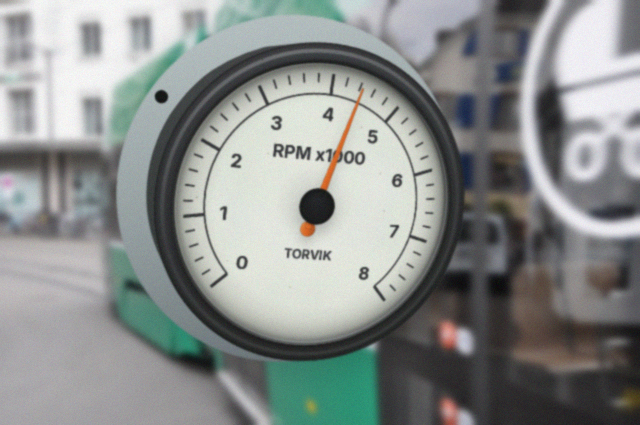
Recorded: 4400 rpm
